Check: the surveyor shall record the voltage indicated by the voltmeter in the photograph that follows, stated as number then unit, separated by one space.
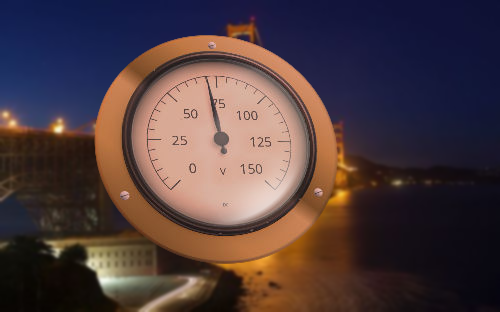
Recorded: 70 V
